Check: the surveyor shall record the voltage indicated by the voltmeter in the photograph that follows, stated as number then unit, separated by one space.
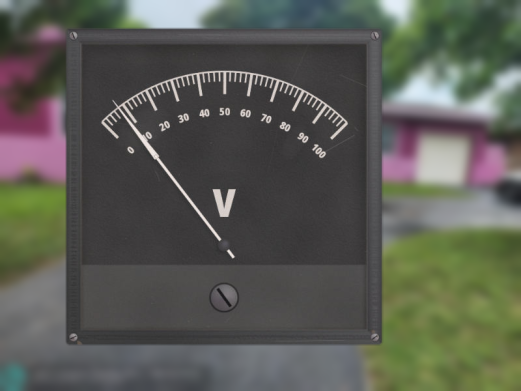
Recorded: 8 V
